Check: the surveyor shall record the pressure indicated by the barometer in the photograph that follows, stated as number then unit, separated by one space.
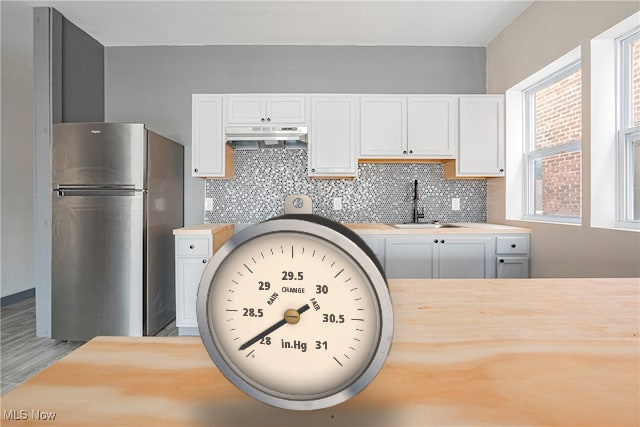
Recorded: 28.1 inHg
